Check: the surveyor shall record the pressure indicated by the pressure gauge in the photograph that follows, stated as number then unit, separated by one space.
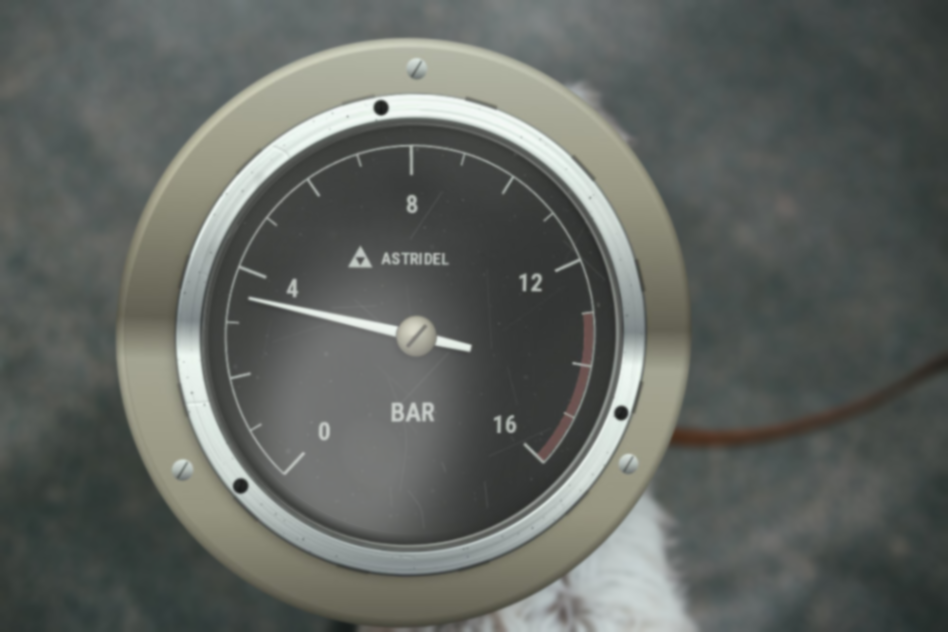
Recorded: 3.5 bar
